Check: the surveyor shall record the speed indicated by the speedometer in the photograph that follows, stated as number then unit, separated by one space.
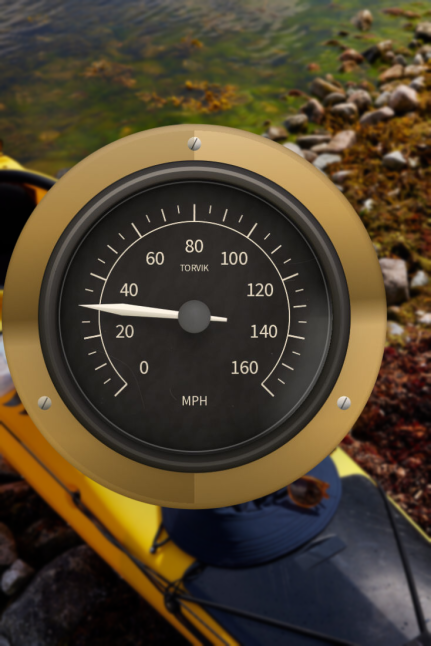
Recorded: 30 mph
